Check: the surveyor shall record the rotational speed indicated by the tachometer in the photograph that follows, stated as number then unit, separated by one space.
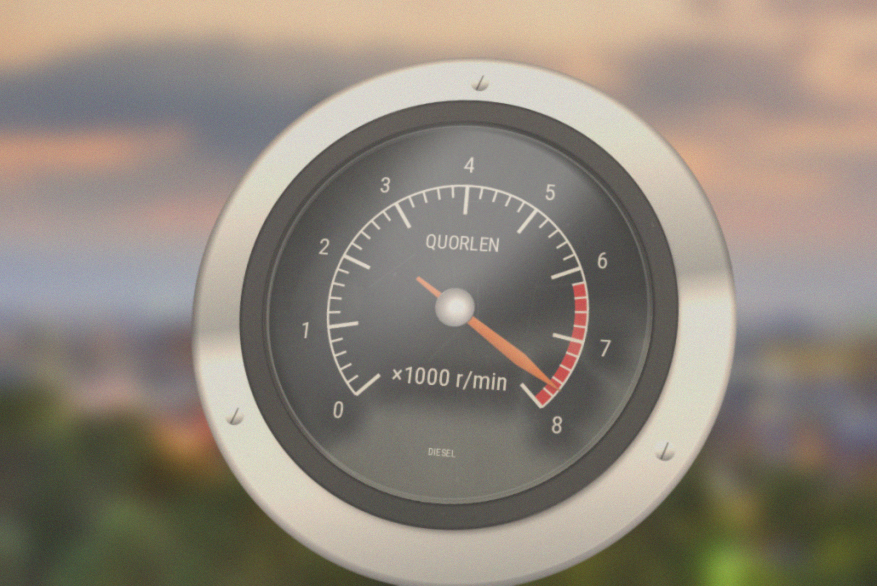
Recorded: 7700 rpm
